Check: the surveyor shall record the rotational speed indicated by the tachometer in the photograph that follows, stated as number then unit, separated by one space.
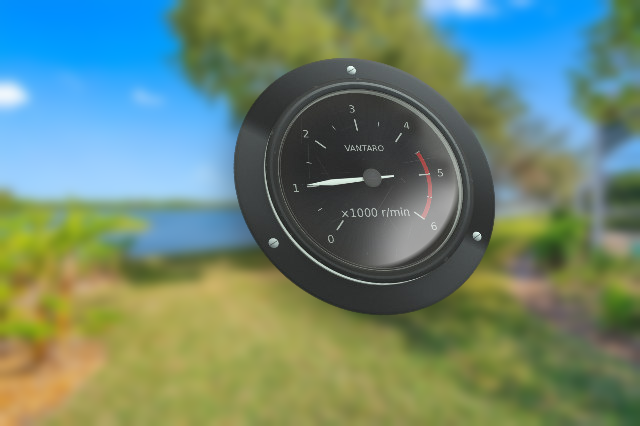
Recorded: 1000 rpm
